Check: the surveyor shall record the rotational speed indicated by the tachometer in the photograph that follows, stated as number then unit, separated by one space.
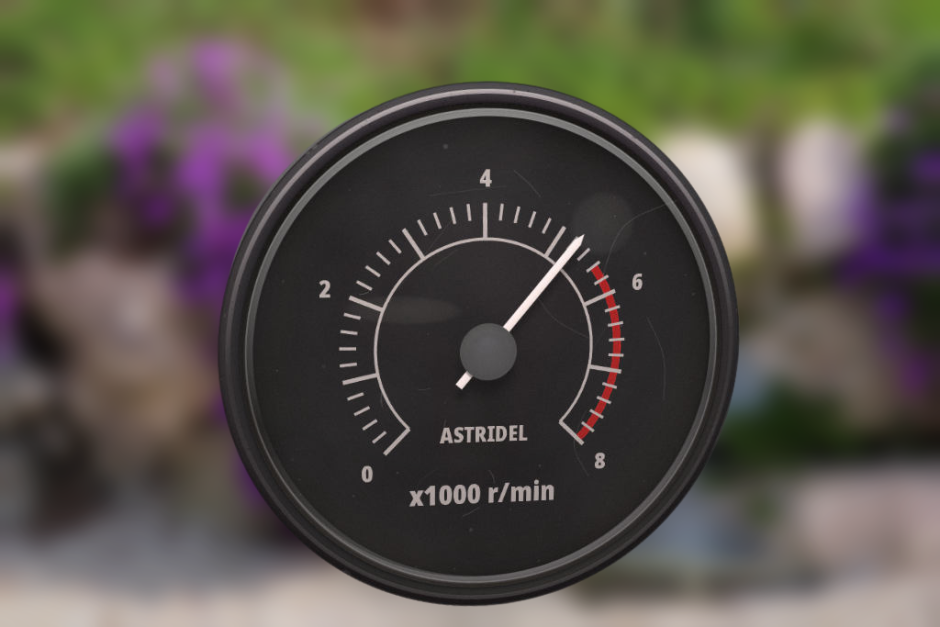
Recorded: 5200 rpm
